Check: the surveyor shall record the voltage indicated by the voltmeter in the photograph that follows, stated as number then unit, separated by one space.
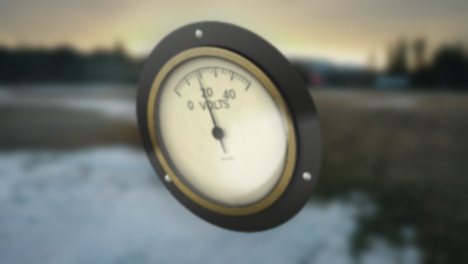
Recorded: 20 V
